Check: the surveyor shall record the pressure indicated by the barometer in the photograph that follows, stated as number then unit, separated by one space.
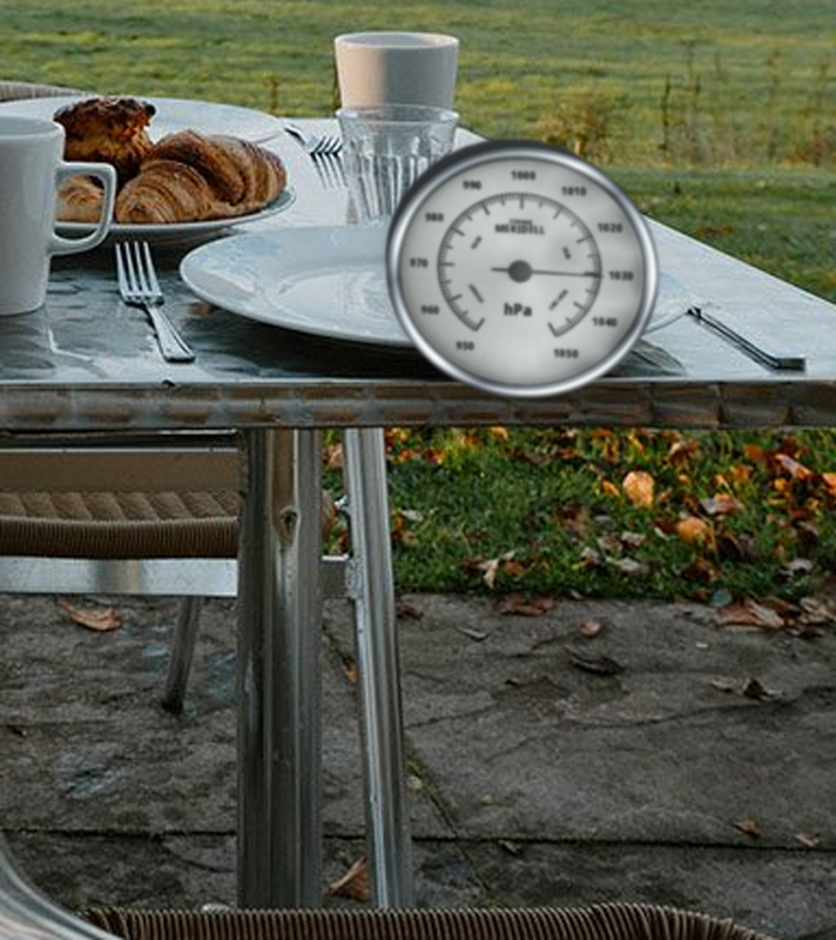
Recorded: 1030 hPa
